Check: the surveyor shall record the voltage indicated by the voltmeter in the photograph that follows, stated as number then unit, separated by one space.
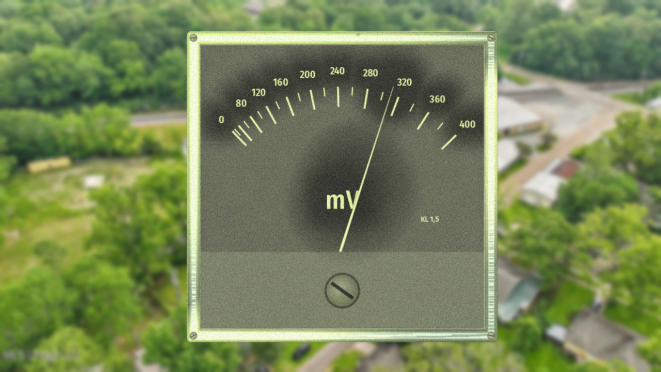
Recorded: 310 mV
